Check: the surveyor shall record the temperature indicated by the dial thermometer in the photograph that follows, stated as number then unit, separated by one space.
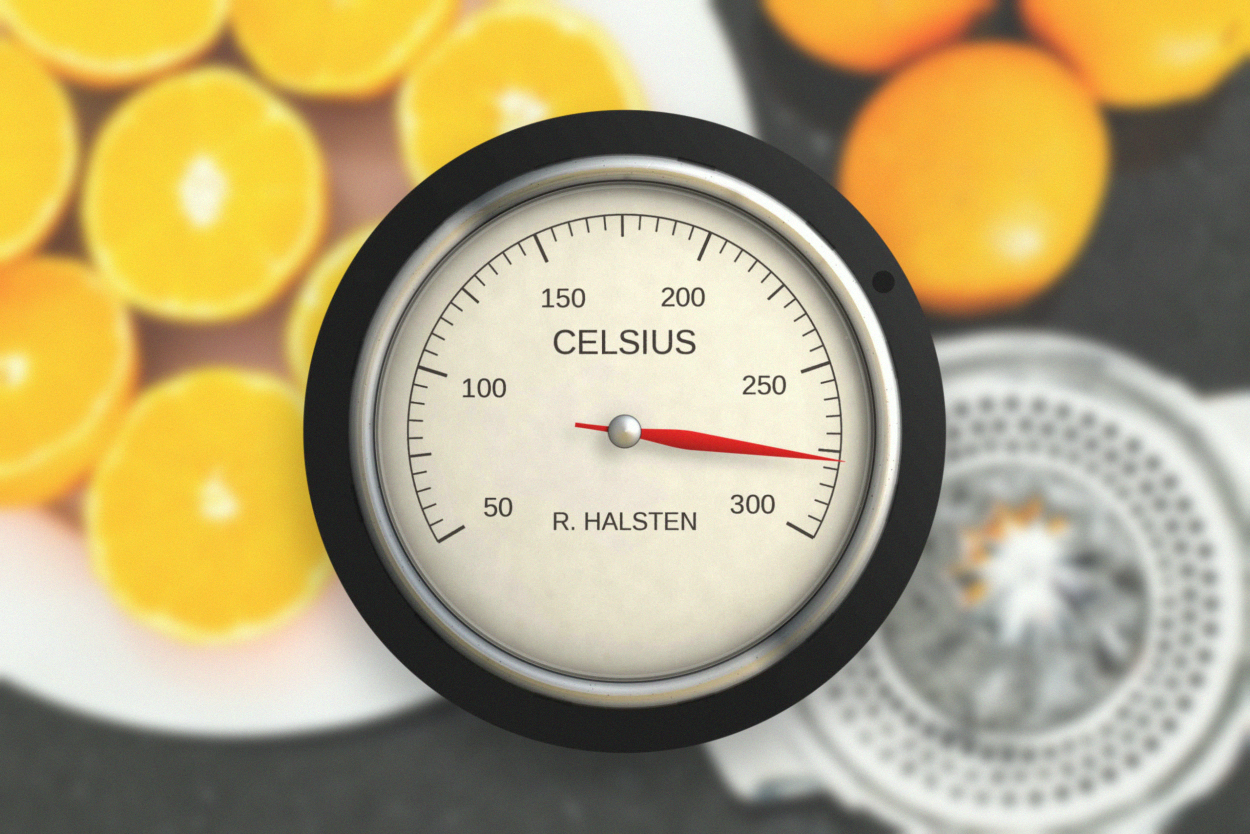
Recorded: 277.5 °C
